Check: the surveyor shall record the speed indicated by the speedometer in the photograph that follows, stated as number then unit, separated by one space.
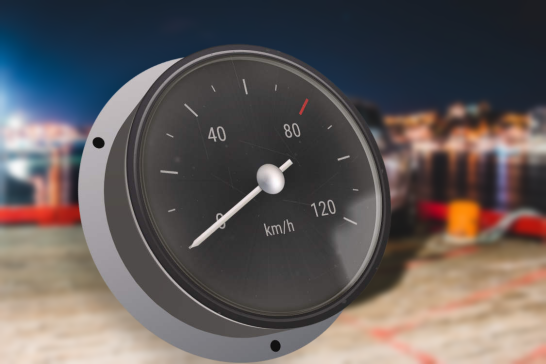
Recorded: 0 km/h
